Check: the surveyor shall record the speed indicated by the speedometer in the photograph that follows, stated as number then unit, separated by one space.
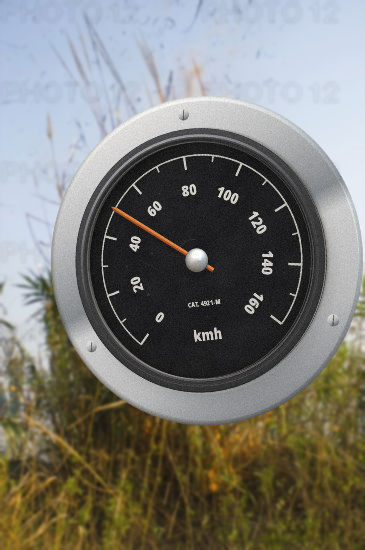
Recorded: 50 km/h
